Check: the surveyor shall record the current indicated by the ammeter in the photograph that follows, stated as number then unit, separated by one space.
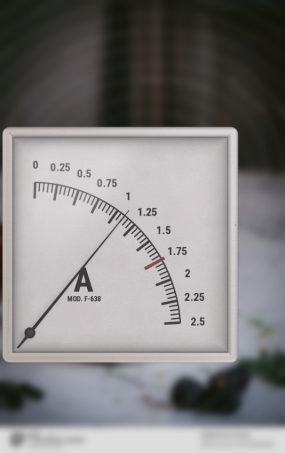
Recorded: 1.1 A
